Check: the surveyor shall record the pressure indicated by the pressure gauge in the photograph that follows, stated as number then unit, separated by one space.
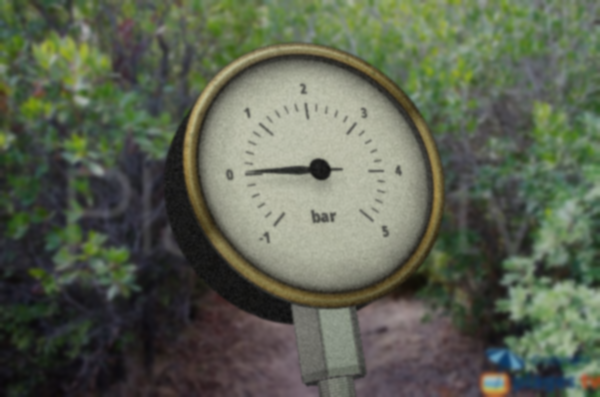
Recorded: 0 bar
